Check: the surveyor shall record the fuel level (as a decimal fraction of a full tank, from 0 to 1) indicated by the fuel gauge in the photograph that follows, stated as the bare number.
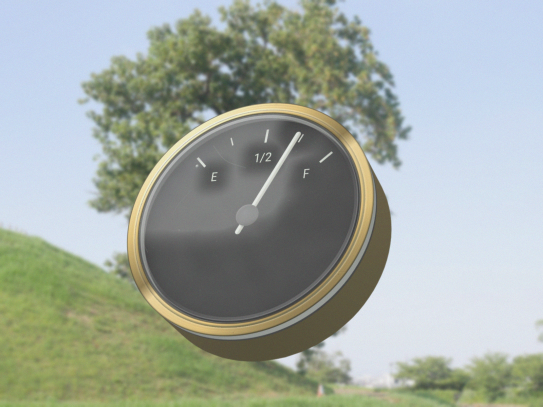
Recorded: 0.75
